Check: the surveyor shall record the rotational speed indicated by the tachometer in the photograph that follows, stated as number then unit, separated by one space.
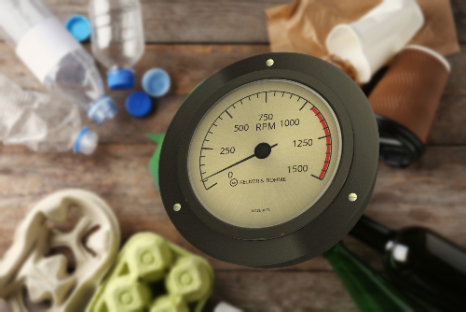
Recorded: 50 rpm
